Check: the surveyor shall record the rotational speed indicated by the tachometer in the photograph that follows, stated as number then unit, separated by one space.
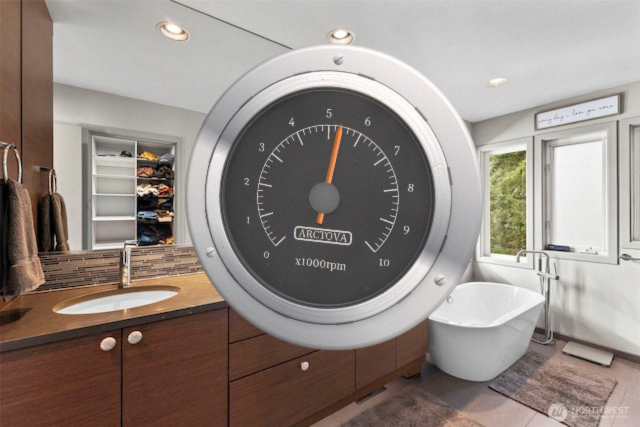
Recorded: 5400 rpm
